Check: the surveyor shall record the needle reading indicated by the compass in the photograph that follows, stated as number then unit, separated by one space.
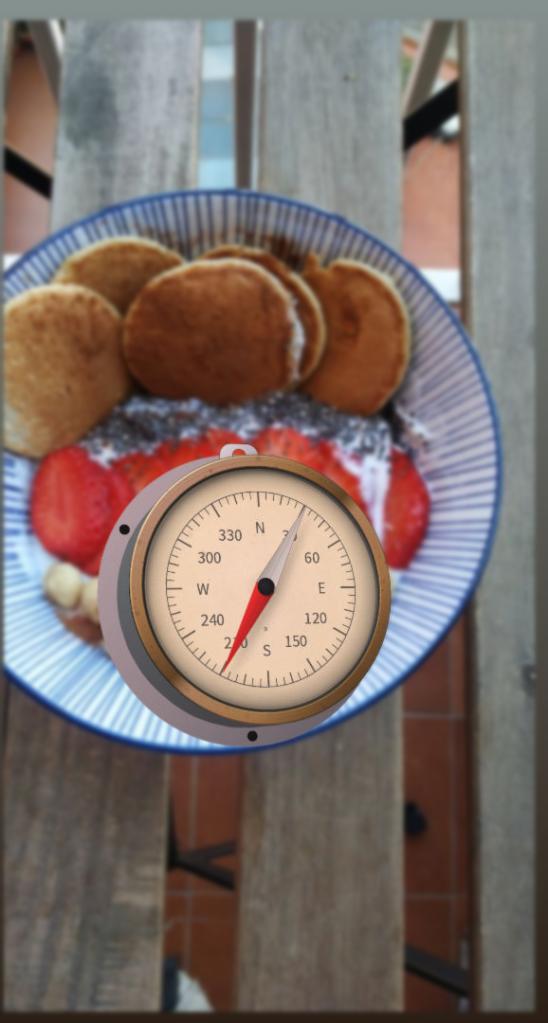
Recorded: 210 °
